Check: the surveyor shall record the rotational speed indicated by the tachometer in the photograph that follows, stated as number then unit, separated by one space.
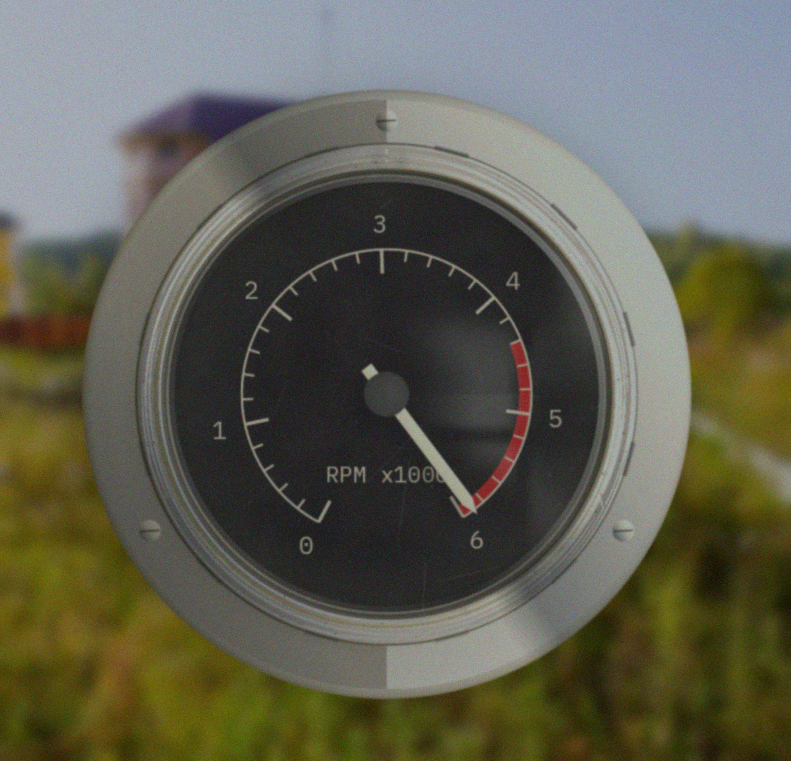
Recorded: 5900 rpm
